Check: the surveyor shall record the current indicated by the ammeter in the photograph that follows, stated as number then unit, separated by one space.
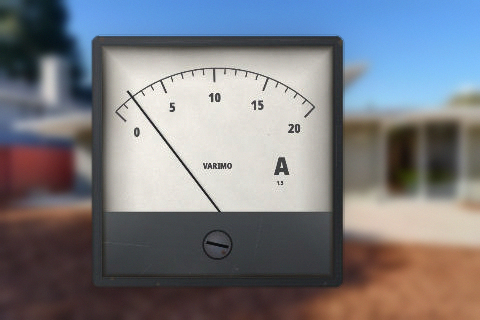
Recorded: 2 A
